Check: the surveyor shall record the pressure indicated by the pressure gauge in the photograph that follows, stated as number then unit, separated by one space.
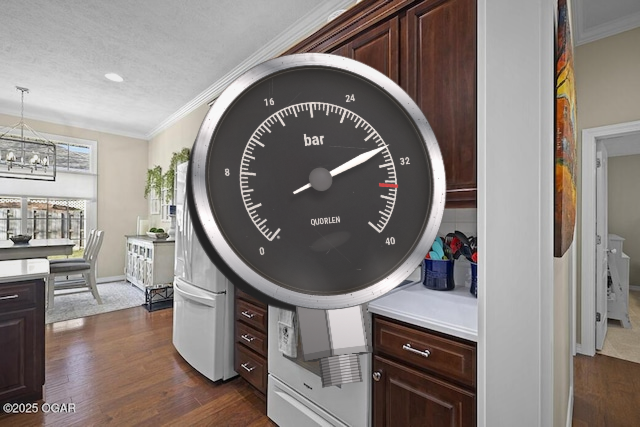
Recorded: 30 bar
